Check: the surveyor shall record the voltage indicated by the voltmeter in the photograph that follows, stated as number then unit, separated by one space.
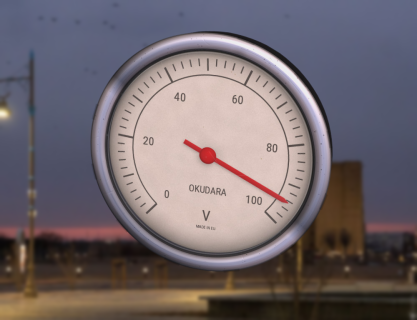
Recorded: 94 V
